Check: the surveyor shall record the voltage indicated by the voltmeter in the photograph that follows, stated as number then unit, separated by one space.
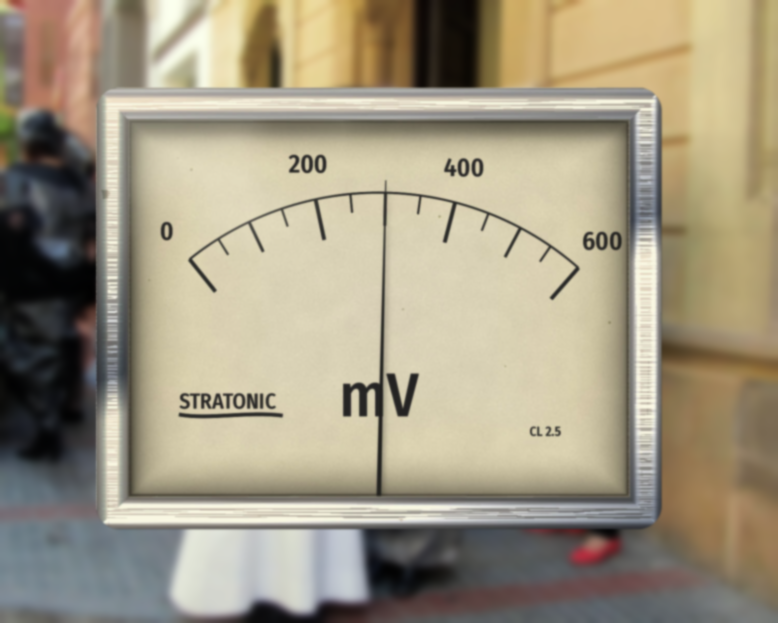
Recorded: 300 mV
